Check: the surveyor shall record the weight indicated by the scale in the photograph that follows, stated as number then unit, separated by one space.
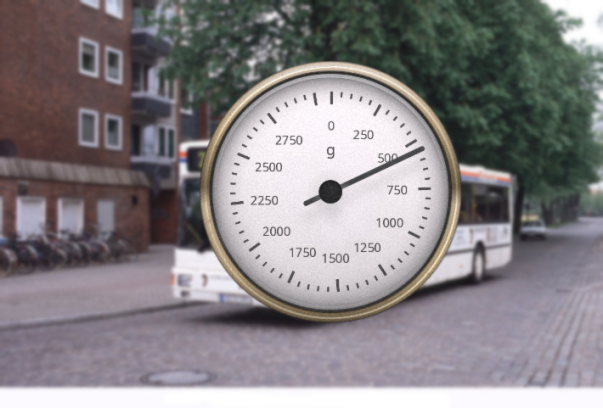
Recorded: 550 g
